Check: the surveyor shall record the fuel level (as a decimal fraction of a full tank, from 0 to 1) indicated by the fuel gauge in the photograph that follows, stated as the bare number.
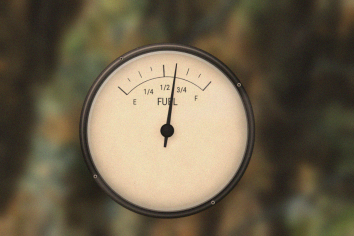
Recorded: 0.625
